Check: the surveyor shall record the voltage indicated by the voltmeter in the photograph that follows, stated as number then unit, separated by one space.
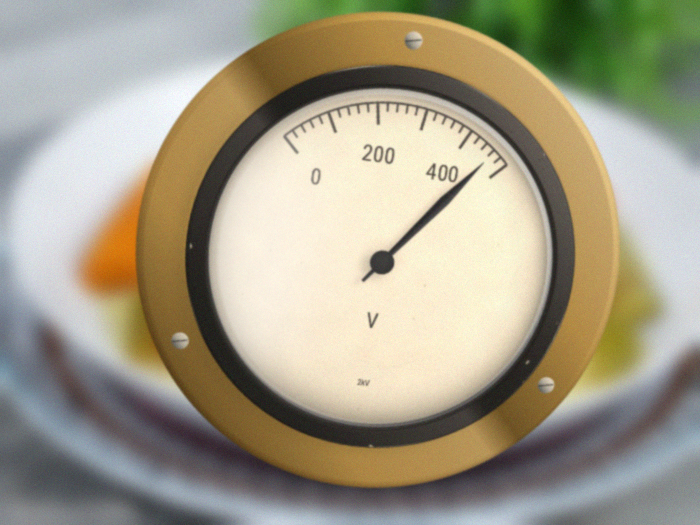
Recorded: 460 V
